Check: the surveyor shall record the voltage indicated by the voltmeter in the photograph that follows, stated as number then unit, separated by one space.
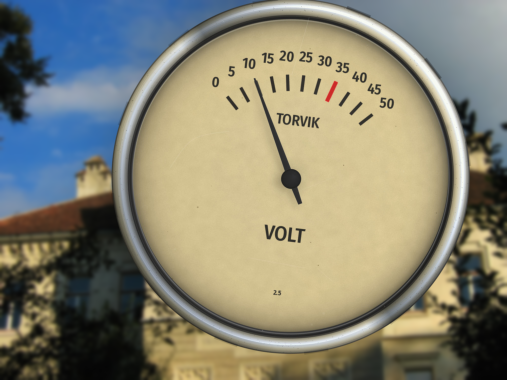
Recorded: 10 V
